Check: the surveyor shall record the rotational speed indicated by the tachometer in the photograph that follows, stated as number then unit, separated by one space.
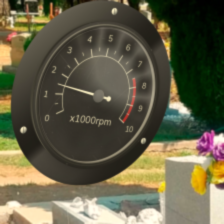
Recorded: 1500 rpm
